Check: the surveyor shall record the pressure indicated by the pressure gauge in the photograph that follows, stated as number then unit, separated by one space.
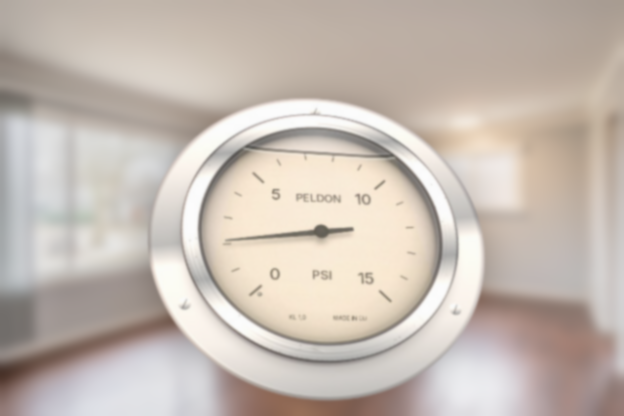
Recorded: 2 psi
